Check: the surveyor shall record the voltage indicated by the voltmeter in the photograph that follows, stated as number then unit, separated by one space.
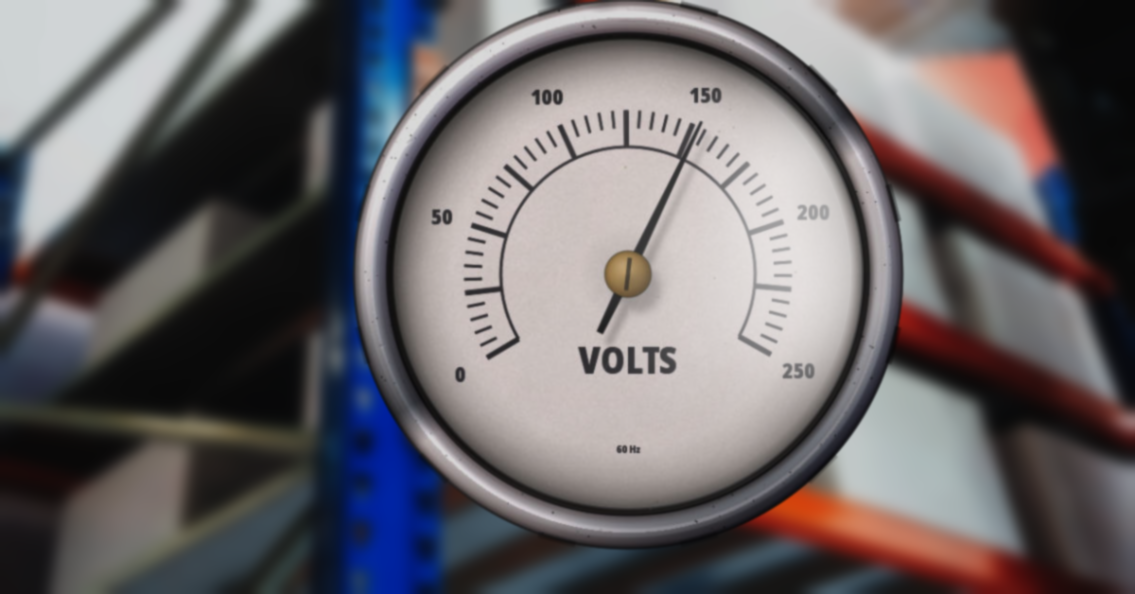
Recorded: 152.5 V
